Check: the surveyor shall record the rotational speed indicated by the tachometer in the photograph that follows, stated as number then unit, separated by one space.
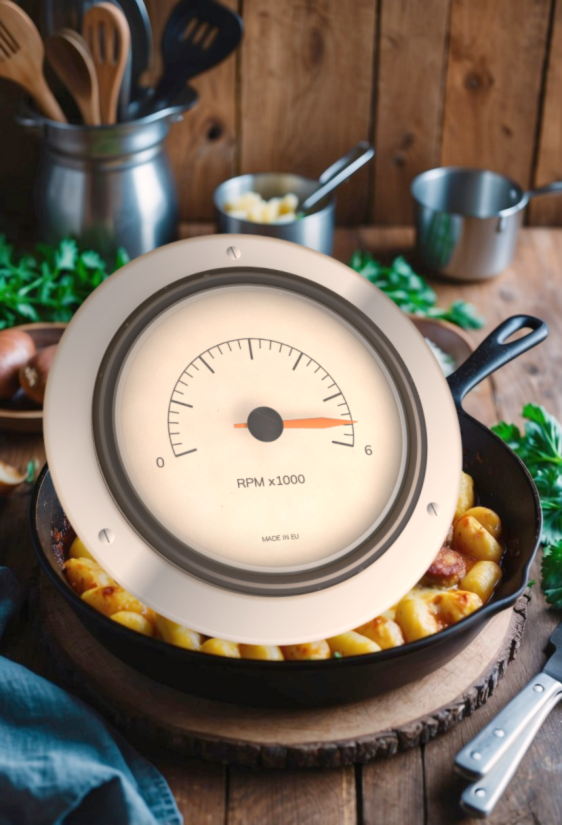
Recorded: 5600 rpm
